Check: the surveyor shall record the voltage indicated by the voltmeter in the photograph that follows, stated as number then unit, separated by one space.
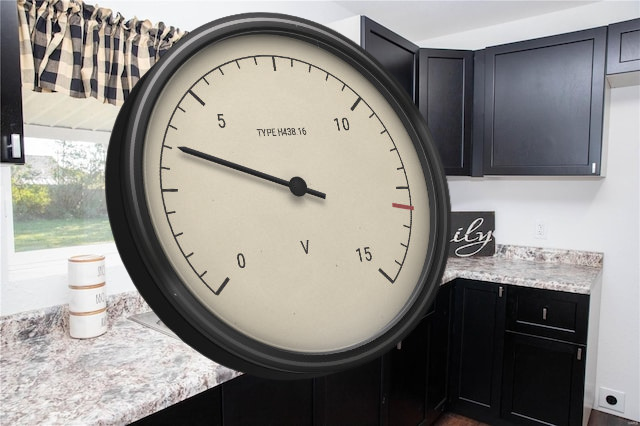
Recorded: 3.5 V
